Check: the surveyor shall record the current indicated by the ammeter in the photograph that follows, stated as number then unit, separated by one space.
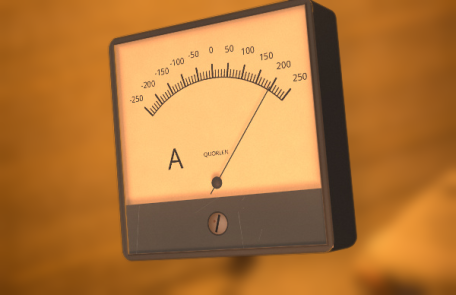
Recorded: 200 A
